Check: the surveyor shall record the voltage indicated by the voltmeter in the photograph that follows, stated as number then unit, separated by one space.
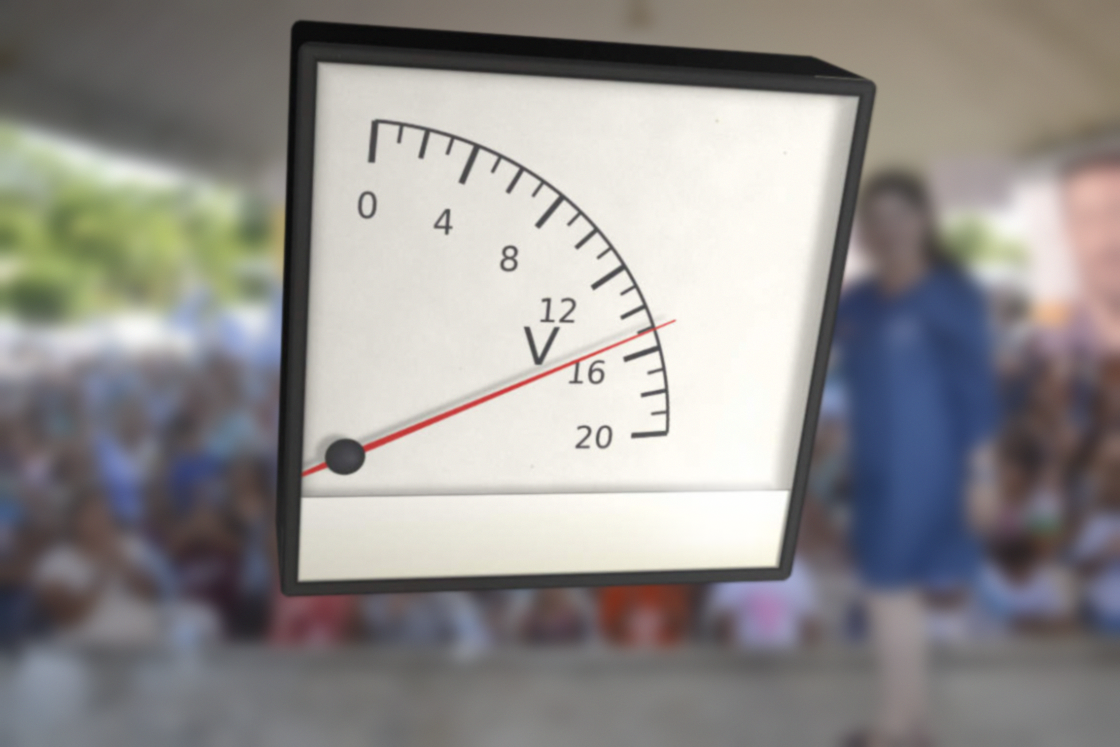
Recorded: 15 V
